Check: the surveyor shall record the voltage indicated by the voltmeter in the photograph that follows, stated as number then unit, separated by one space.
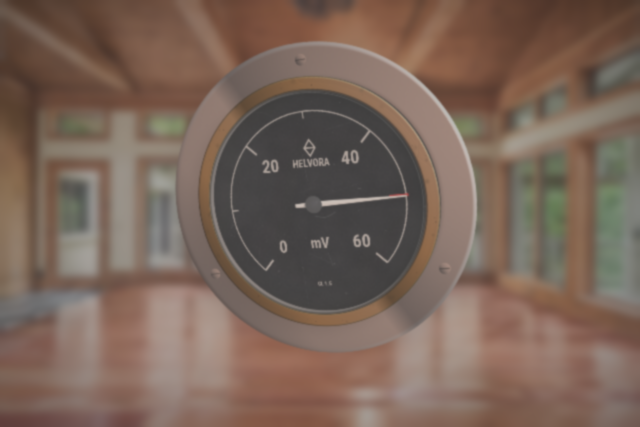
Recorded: 50 mV
